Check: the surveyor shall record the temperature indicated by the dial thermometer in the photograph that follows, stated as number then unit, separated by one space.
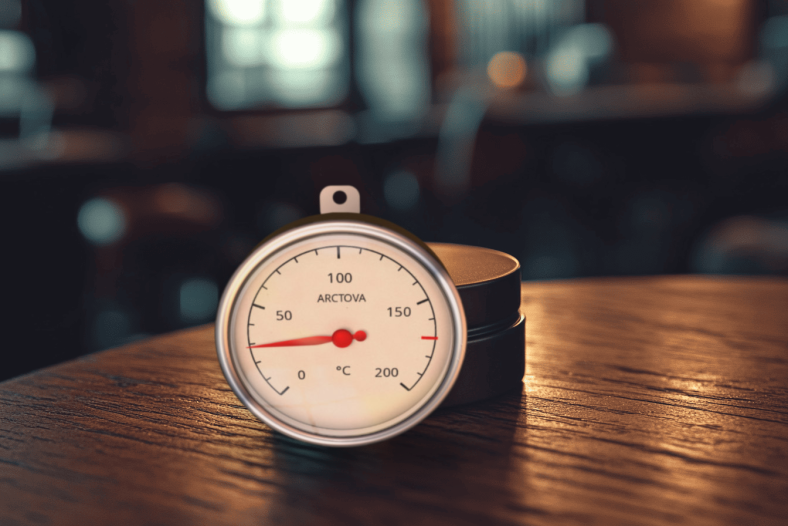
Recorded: 30 °C
